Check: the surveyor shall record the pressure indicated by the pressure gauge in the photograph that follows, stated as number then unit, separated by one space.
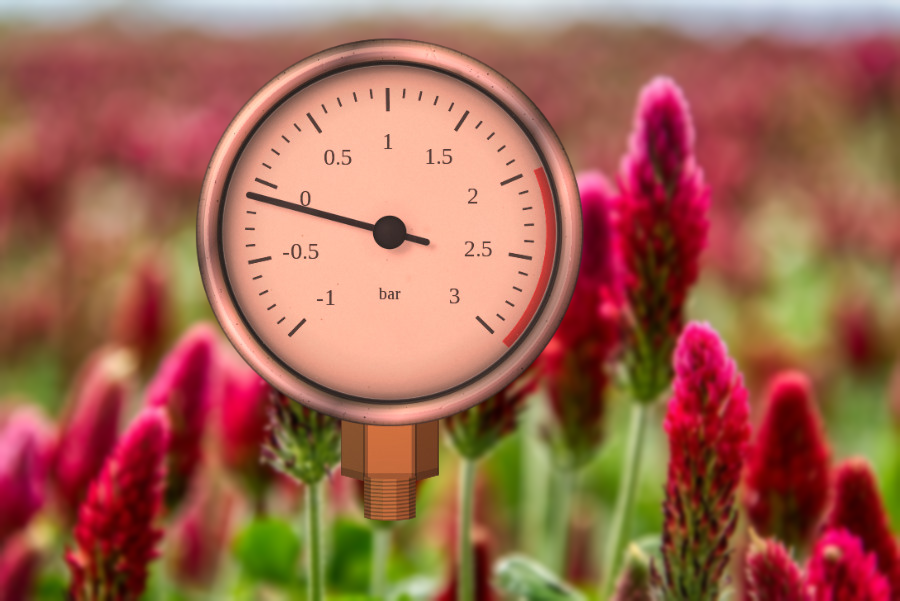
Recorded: -0.1 bar
